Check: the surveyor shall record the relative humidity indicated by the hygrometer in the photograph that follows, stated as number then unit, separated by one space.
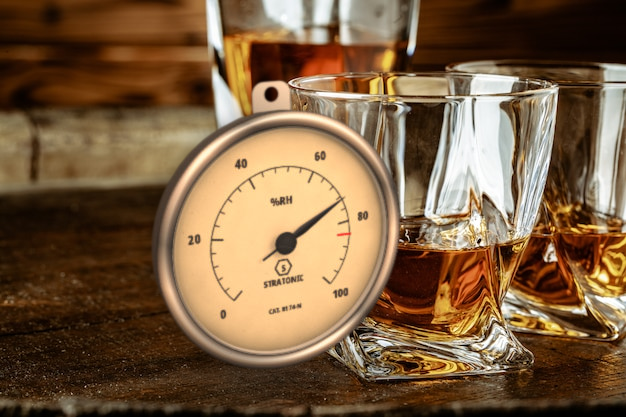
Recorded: 72 %
